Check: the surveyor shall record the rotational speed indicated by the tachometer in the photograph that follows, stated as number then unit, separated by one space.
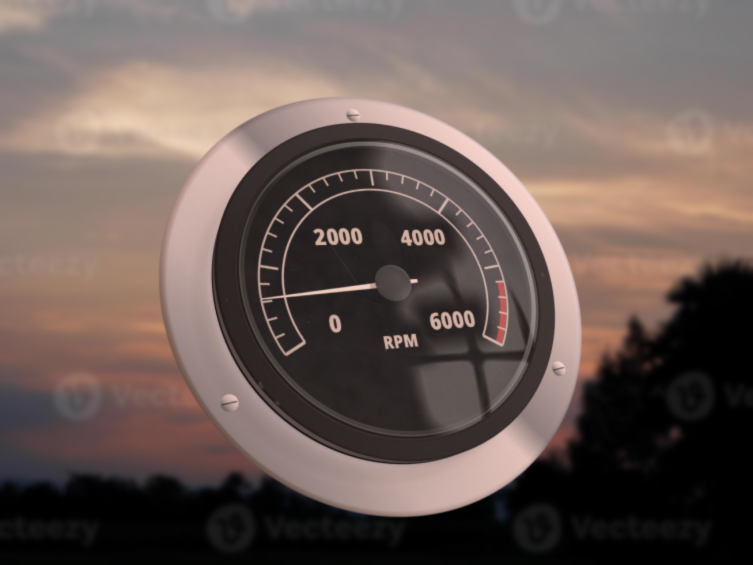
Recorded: 600 rpm
